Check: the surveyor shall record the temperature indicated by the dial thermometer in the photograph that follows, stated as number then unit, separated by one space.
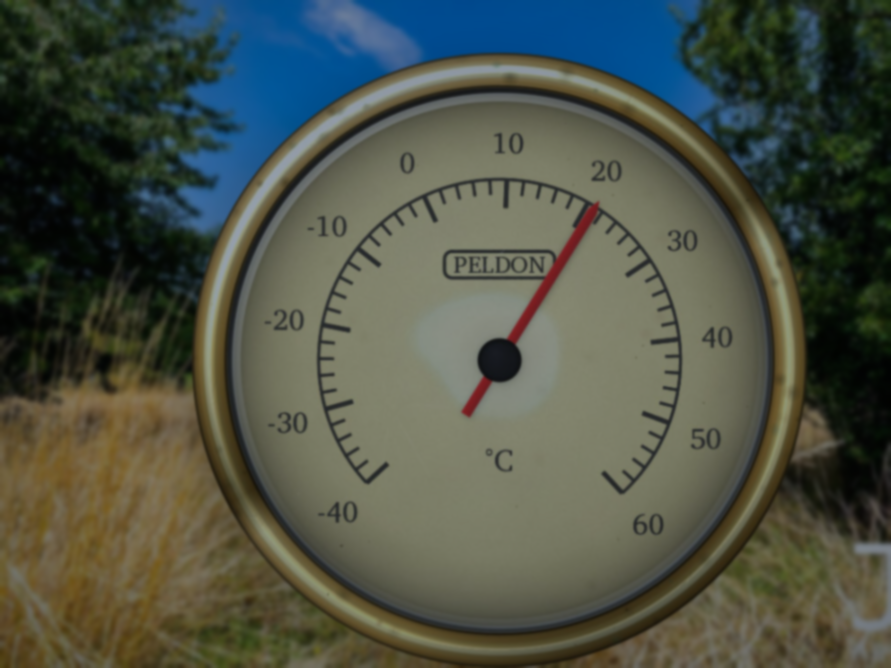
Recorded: 21 °C
